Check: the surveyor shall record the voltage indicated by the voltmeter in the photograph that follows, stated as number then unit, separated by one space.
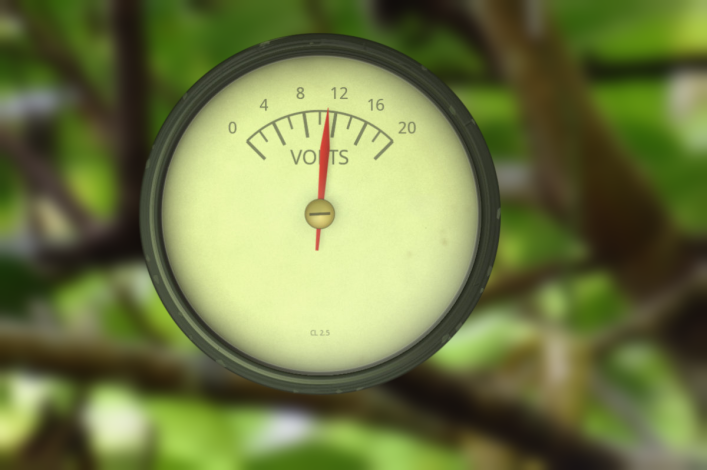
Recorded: 11 V
